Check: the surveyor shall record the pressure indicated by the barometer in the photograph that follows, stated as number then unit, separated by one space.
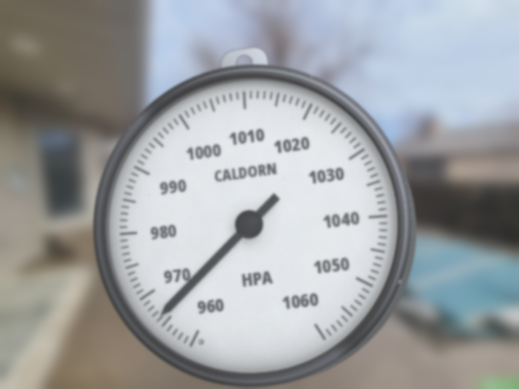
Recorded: 966 hPa
